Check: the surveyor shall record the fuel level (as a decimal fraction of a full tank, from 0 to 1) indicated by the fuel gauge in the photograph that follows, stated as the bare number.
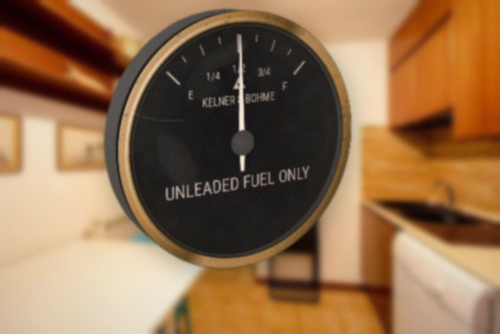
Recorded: 0.5
